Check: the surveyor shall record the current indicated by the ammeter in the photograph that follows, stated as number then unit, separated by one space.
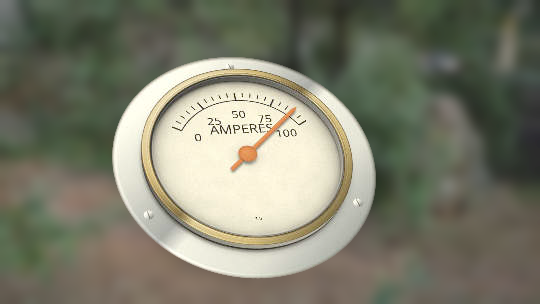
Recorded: 90 A
